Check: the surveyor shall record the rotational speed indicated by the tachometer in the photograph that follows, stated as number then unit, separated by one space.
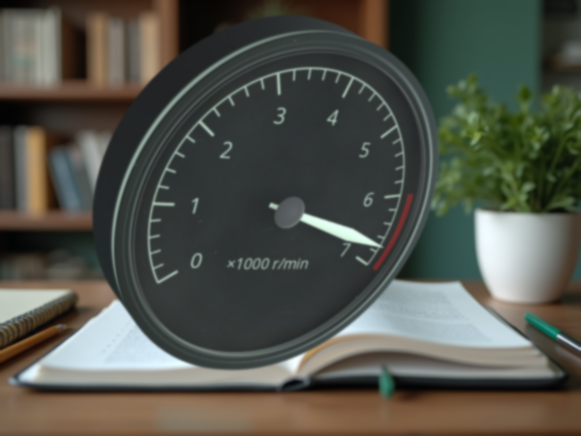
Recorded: 6700 rpm
